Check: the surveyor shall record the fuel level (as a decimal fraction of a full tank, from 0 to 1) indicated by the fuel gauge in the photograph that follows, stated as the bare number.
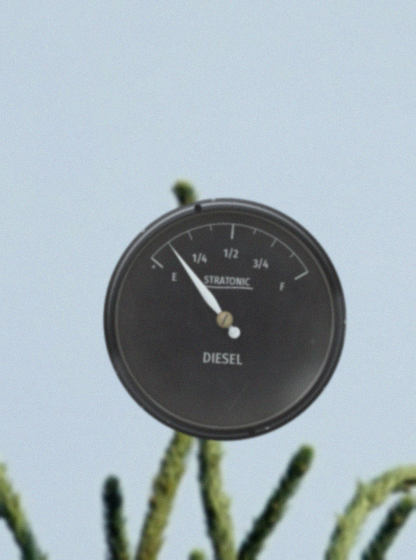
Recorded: 0.125
